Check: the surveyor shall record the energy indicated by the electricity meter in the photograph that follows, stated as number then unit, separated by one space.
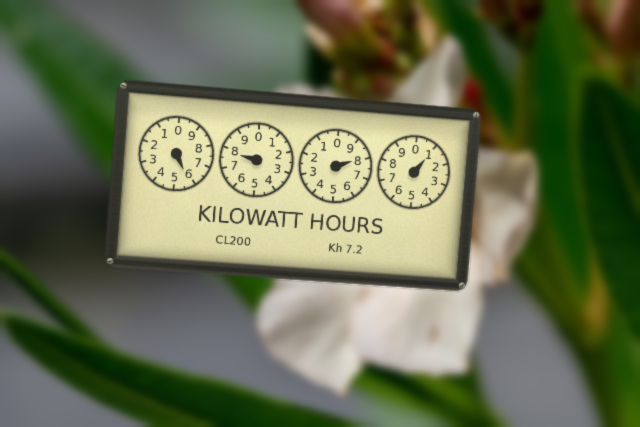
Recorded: 5781 kWh
